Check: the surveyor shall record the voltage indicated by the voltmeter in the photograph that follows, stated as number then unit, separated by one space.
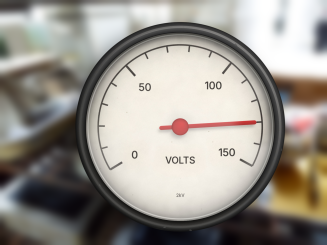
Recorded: 130 V
